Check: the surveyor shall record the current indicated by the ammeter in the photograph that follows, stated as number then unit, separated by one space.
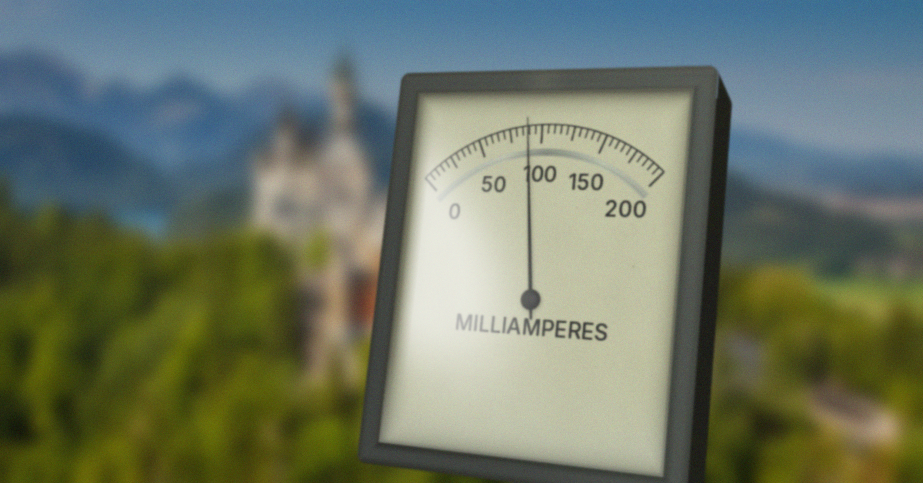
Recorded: 90 mA
